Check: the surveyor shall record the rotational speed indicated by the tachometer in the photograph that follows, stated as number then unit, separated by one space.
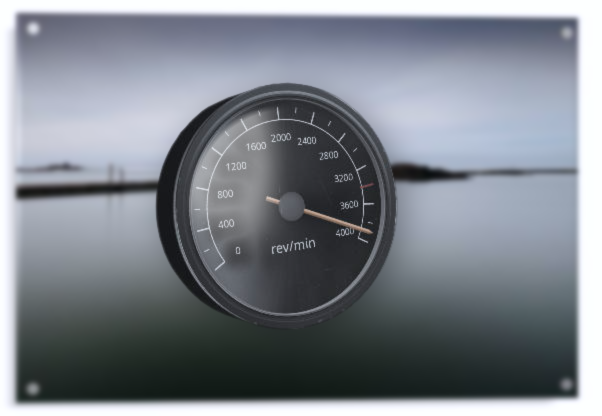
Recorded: 3900 rpm
